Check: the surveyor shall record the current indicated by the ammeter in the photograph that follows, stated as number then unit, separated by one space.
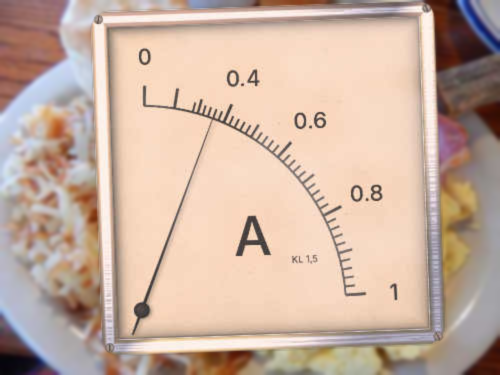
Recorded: 0.36 A
